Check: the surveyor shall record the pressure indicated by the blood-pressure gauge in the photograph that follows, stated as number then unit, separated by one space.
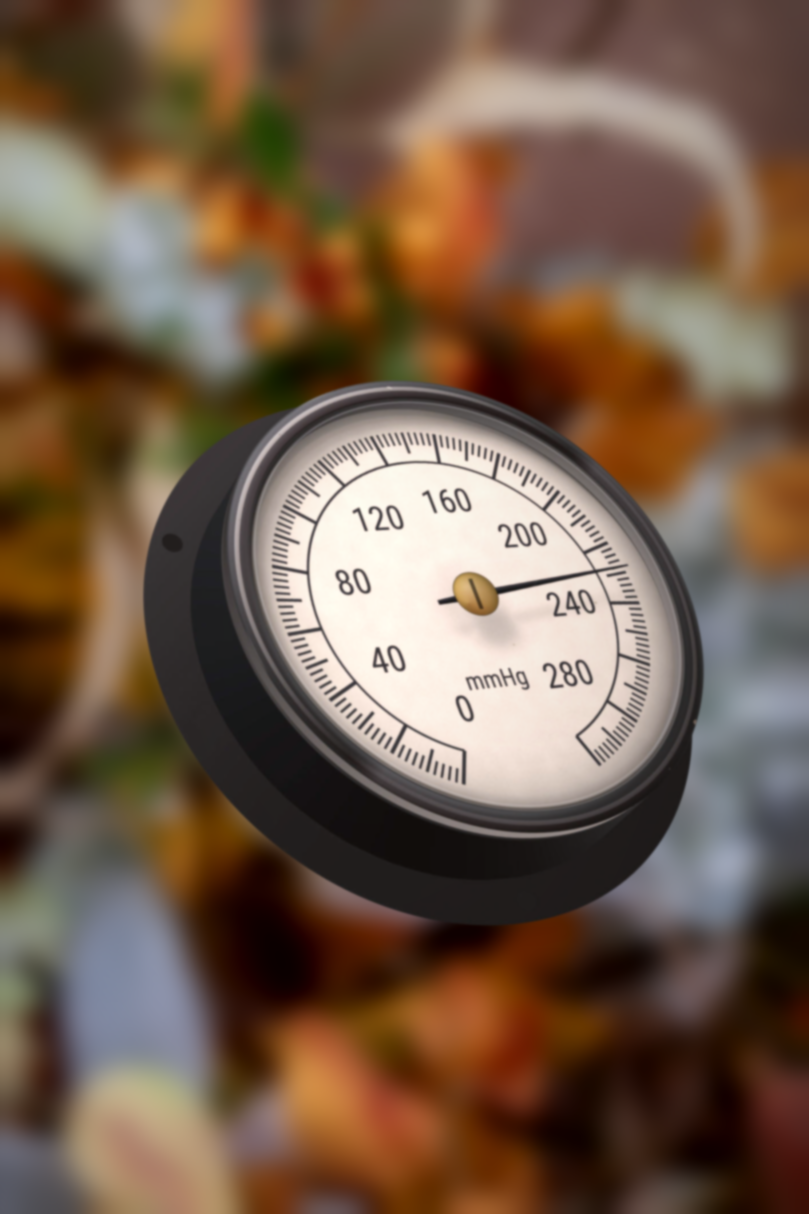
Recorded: 230 mmHg
